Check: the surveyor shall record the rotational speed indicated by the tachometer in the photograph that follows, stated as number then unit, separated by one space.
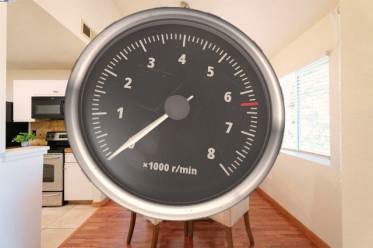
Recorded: 0 rpm
